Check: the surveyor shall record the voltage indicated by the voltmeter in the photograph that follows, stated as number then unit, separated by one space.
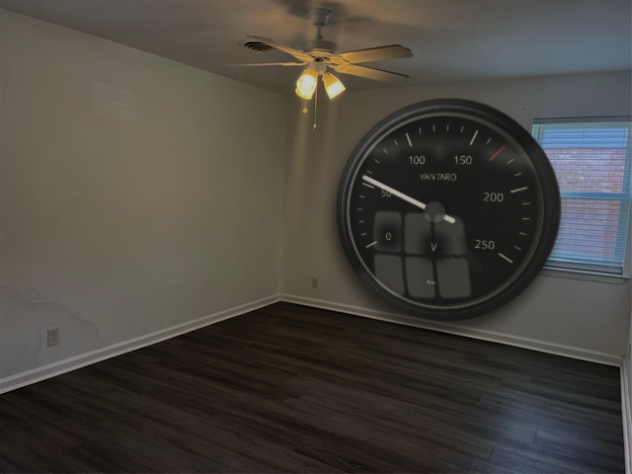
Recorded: 55 V
